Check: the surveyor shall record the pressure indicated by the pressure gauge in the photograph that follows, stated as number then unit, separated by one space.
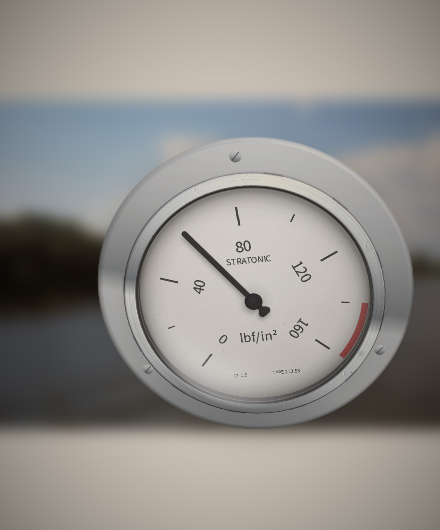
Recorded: 60 psi
